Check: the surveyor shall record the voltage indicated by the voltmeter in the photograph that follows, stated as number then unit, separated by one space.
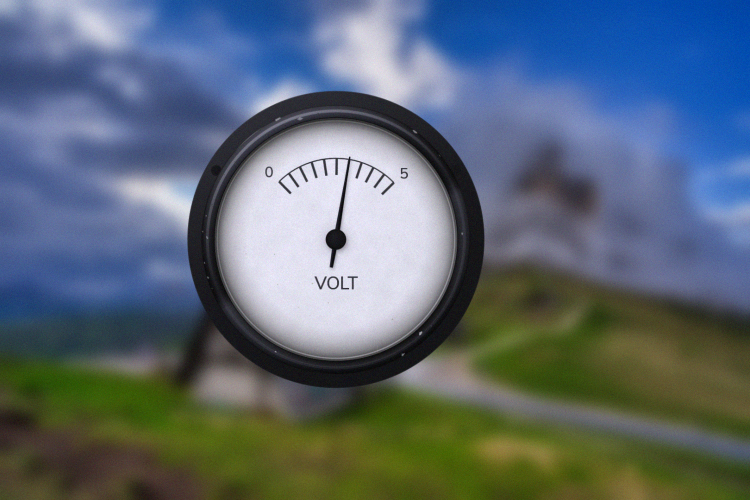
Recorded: 3 V
